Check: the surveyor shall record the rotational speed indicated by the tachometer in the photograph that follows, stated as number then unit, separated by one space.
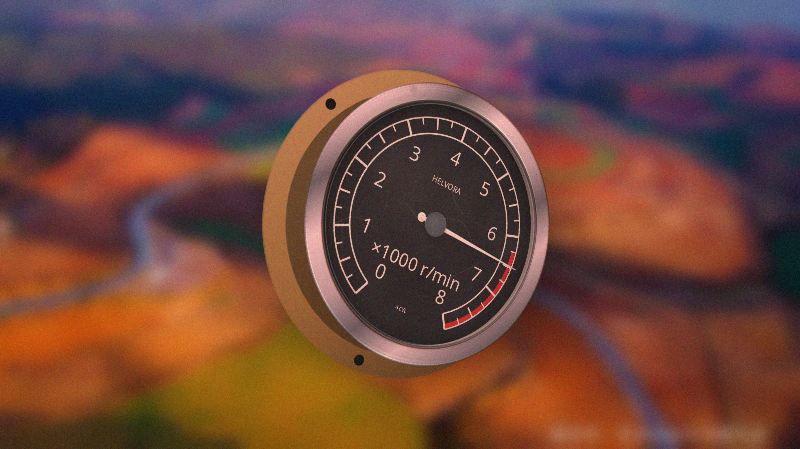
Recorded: 6500 rpm
